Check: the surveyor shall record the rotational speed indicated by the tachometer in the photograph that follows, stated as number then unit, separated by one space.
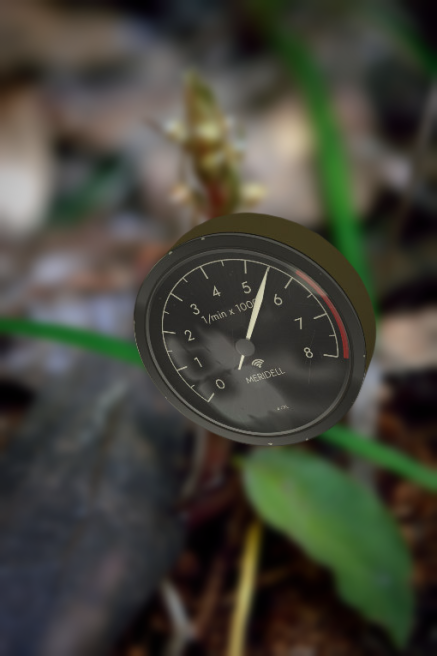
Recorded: 5500 rpm
